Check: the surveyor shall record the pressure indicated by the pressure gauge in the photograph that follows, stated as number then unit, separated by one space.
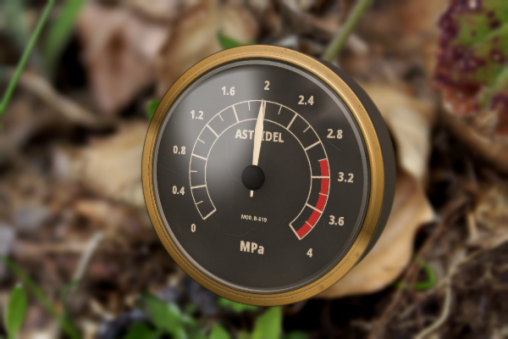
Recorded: 2 MPa
